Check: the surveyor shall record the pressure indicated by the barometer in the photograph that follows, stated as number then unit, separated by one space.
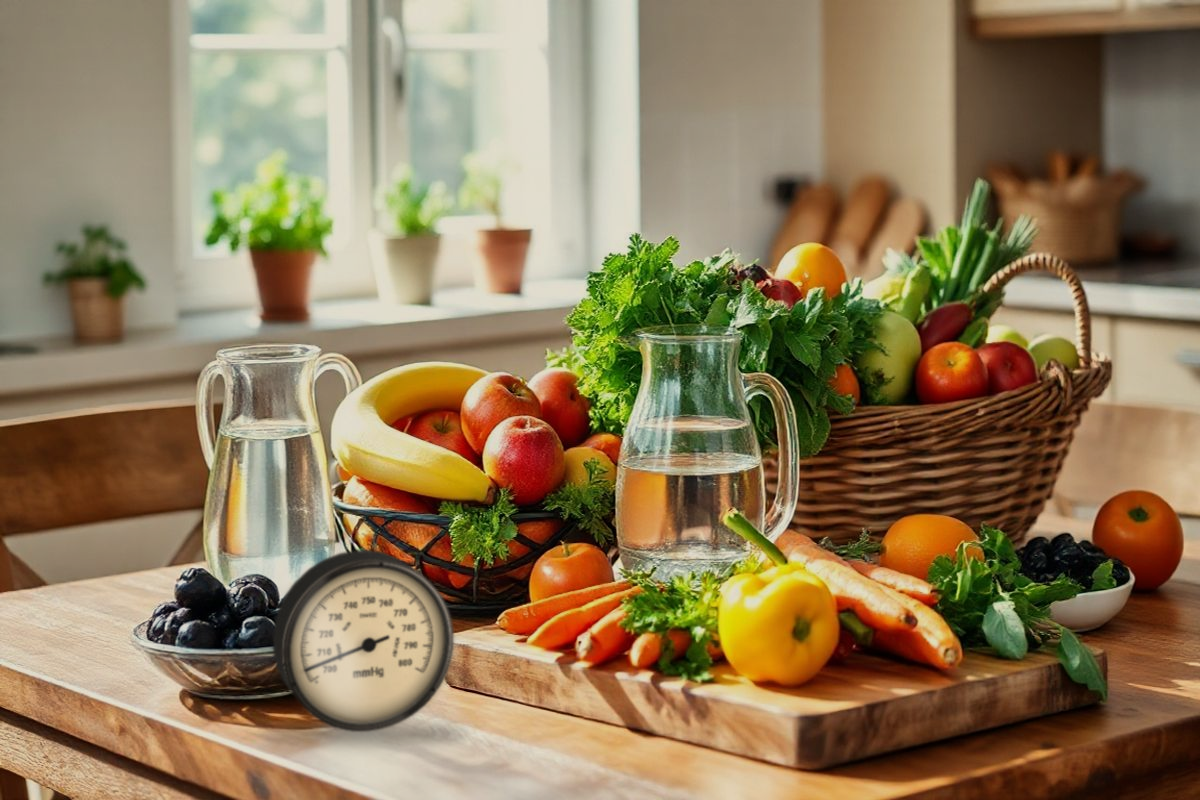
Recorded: 705 mmHg
